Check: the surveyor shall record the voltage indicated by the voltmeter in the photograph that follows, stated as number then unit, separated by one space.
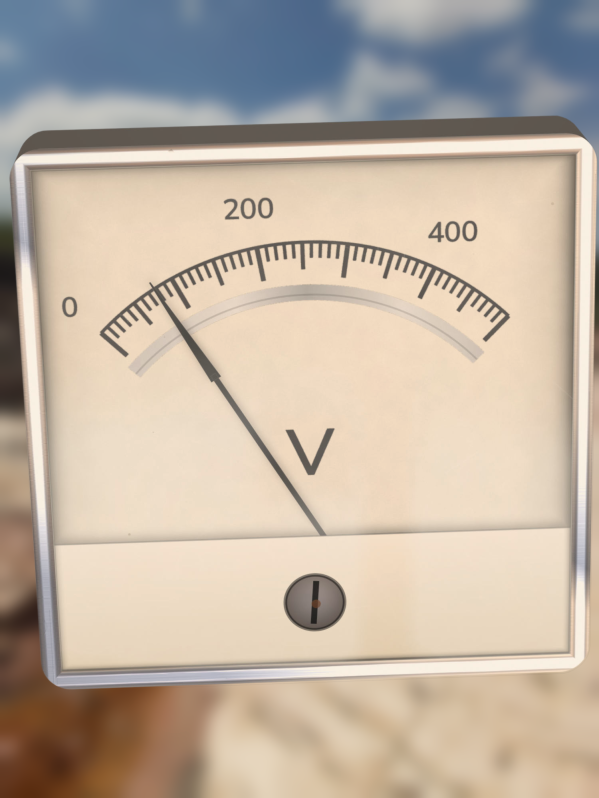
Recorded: 80 V
